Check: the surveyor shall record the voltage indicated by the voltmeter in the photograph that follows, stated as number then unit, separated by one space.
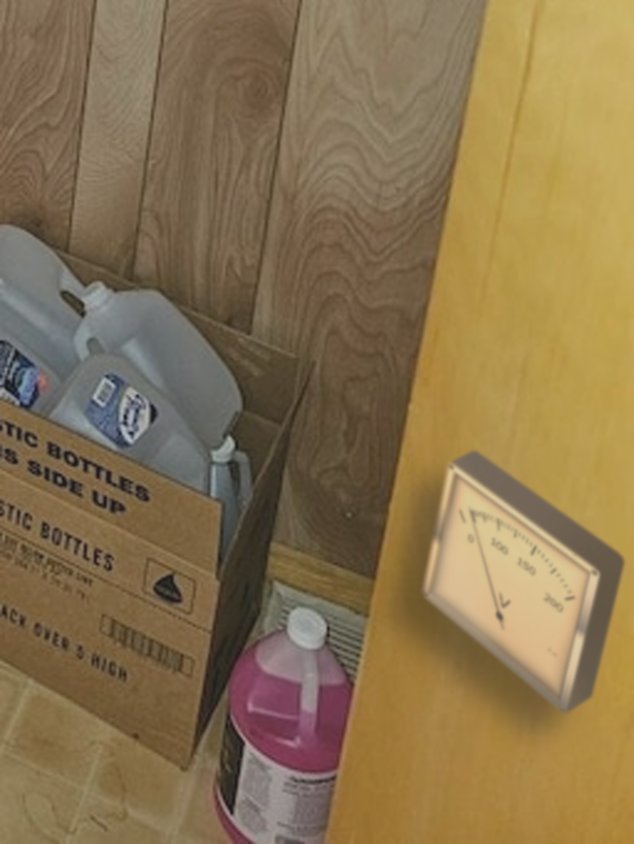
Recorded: 50 V
